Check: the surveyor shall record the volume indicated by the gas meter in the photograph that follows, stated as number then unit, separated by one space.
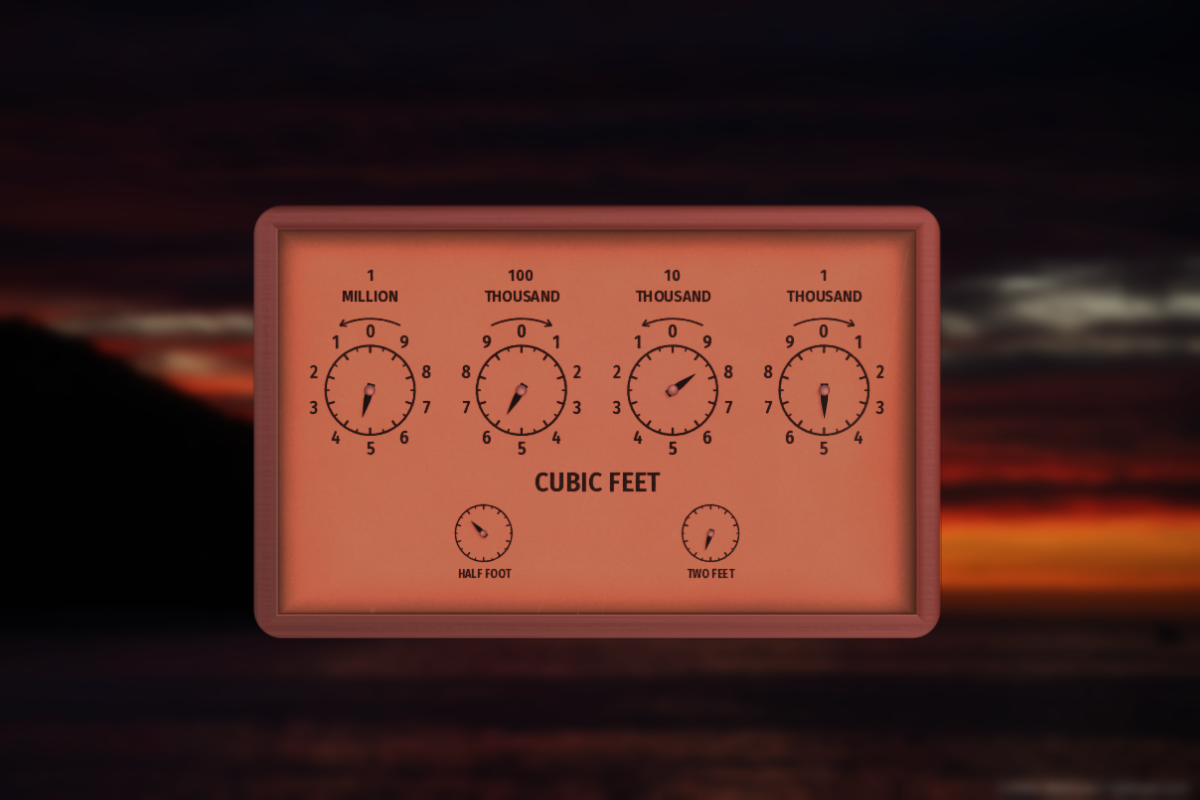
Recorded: 458500 ft³
